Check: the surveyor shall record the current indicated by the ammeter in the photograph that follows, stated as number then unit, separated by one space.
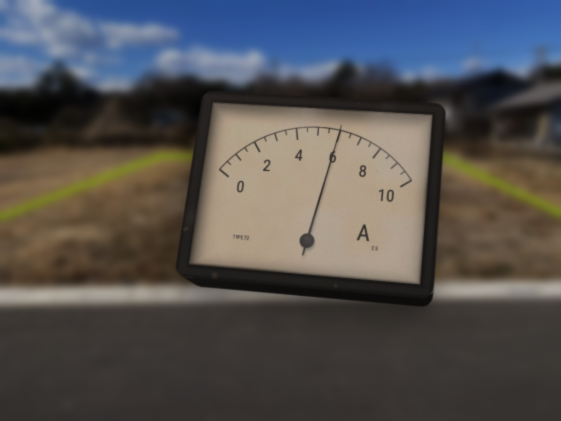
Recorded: 6 A
